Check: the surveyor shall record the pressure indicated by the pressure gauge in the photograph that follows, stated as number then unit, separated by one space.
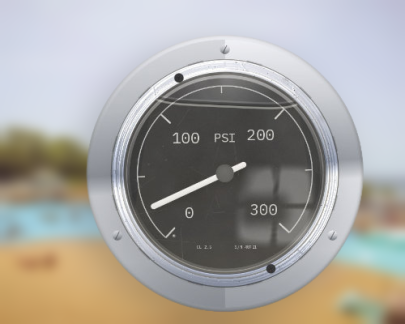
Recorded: 25 psi
